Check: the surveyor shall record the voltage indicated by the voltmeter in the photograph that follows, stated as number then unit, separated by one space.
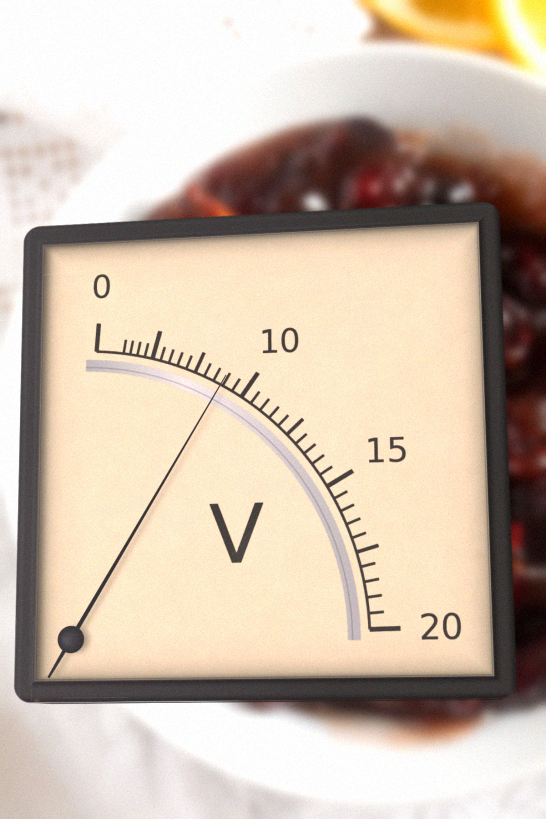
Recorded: 9 V
